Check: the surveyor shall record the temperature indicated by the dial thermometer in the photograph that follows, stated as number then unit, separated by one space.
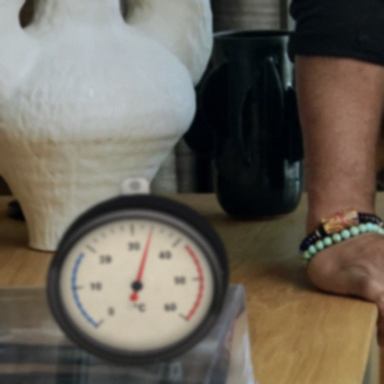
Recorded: 34 °C
